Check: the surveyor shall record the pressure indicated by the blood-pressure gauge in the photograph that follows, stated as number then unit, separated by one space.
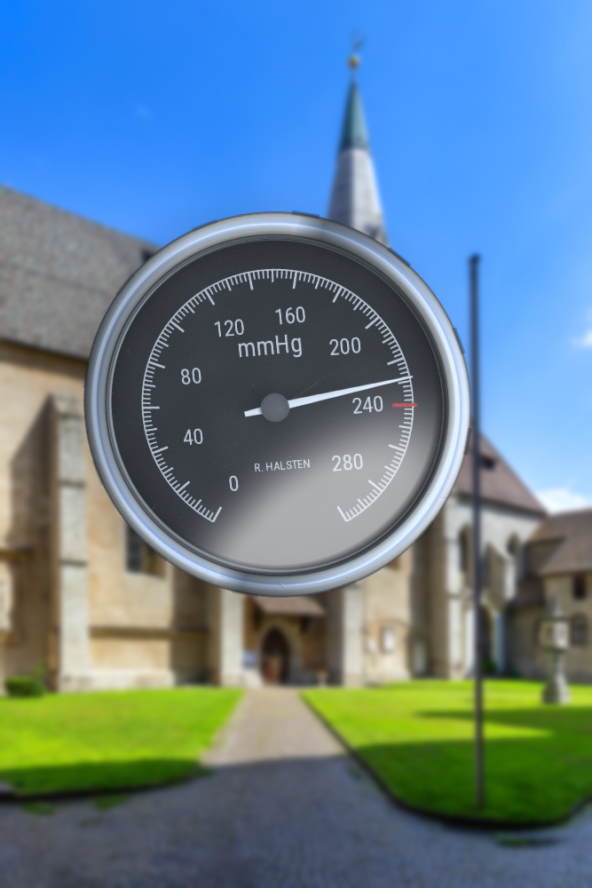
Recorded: 228 mmHg
